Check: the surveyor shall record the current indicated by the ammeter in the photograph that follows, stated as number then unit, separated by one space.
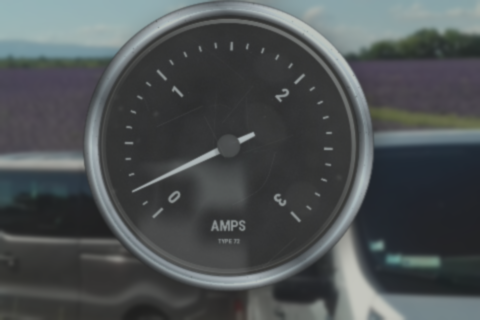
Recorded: 0.2 A
